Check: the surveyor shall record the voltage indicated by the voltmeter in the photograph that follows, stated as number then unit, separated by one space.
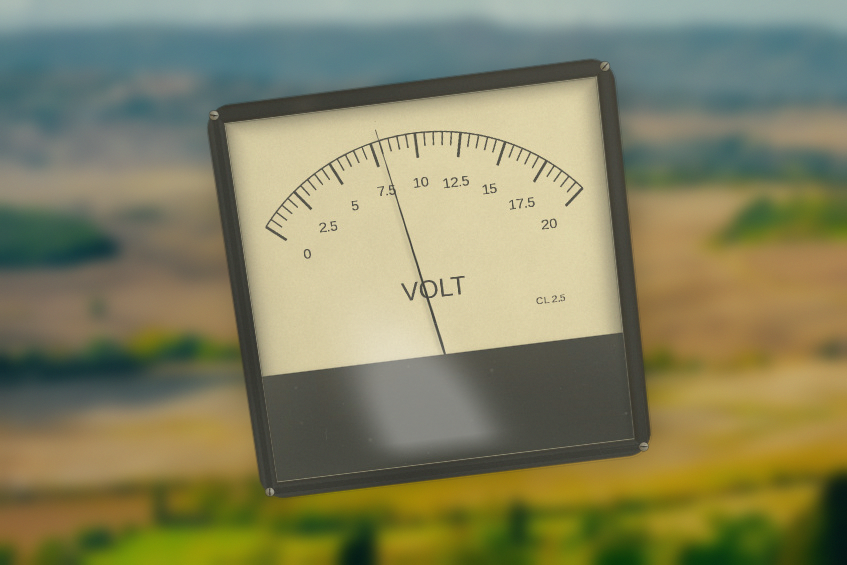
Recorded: 8 V
